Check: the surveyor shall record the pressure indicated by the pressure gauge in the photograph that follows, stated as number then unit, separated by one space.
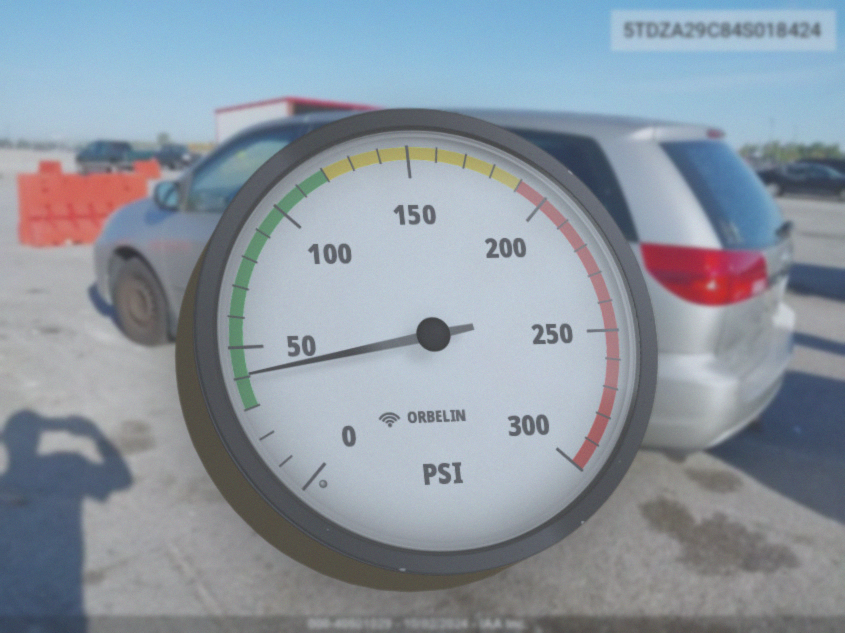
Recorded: 40 psi
